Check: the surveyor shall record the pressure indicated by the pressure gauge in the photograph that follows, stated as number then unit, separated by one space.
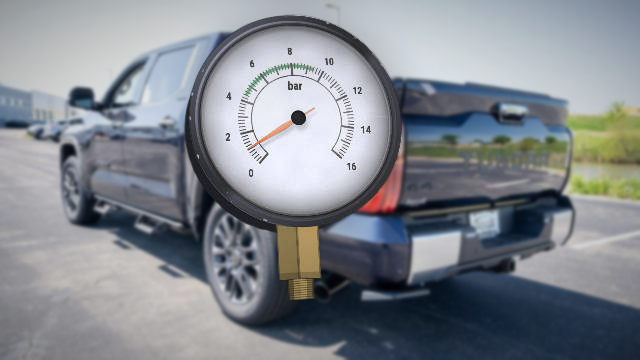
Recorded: 1 bar
